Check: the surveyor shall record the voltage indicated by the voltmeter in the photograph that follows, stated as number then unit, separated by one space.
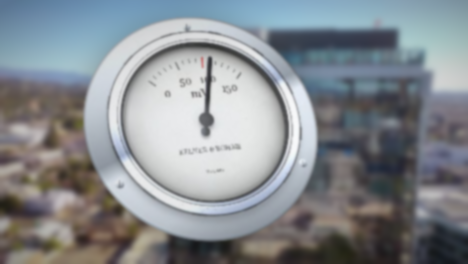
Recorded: 100 mV
